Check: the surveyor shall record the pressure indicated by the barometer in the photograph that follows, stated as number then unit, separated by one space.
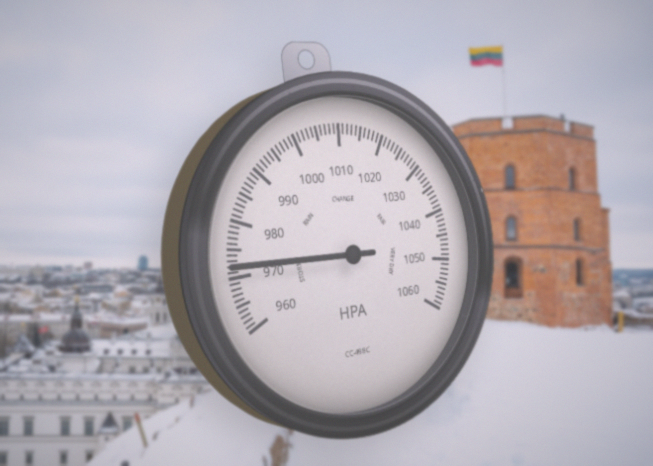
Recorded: 972 hPa
